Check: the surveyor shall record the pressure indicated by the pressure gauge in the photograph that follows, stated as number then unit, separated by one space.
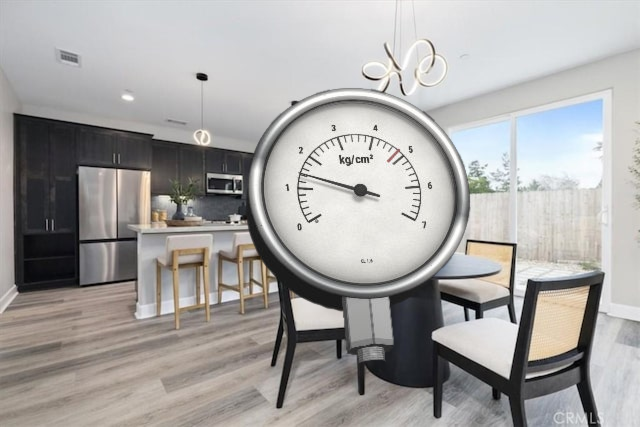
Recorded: 1.4 kg/cm²
